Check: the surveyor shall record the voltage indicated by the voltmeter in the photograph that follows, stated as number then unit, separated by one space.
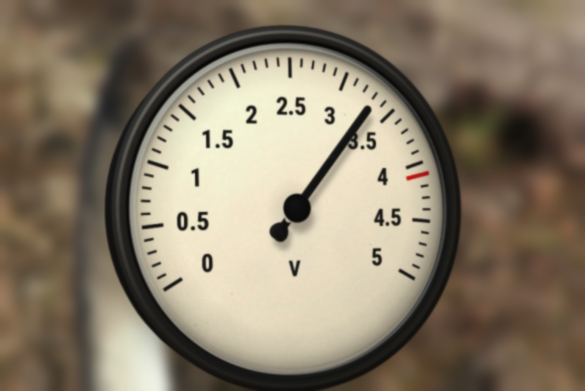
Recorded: 3.3 V
